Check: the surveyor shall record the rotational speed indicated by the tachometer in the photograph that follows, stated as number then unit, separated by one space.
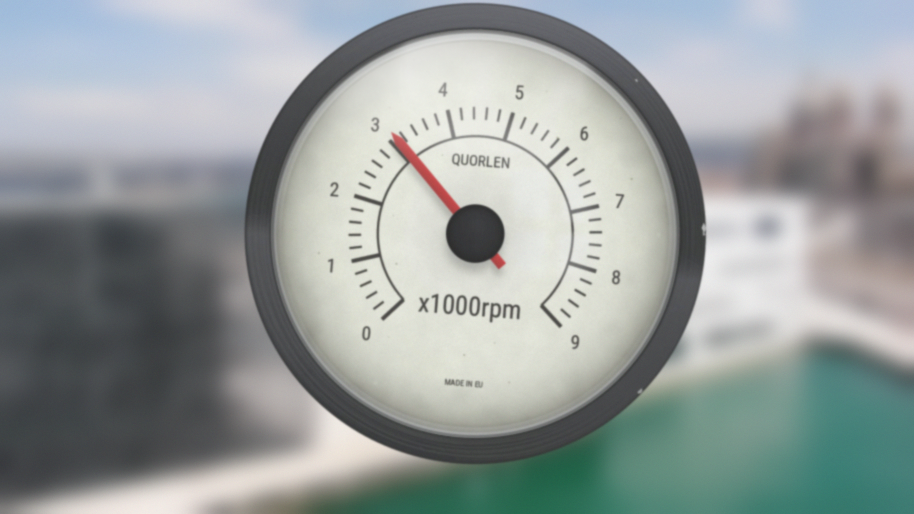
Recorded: 3100 rpm
